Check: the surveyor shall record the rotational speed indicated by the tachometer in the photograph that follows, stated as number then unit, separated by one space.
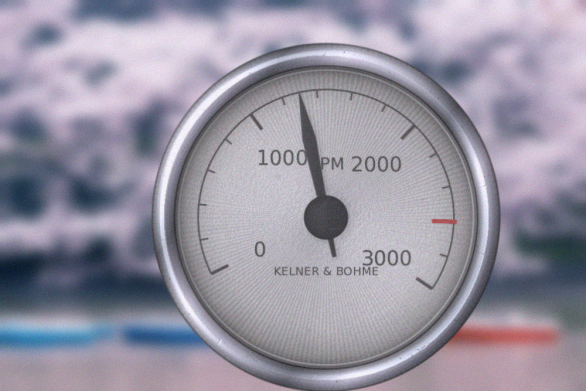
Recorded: 1300 rpm
